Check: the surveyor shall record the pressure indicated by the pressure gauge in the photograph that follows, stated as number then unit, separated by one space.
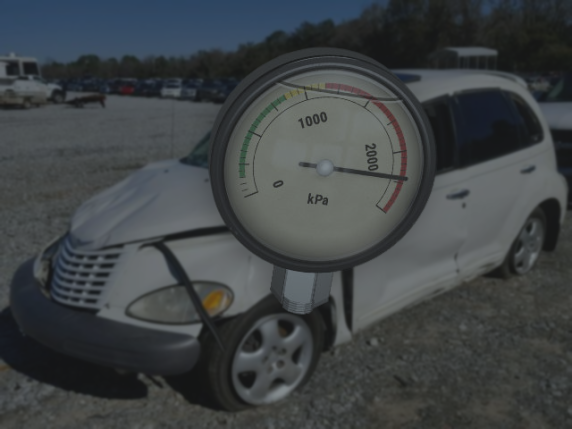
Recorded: 2200 kPa
